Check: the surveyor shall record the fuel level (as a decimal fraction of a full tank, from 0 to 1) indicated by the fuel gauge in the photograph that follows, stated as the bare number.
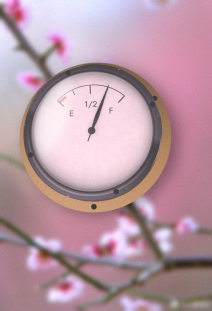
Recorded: 0.75
